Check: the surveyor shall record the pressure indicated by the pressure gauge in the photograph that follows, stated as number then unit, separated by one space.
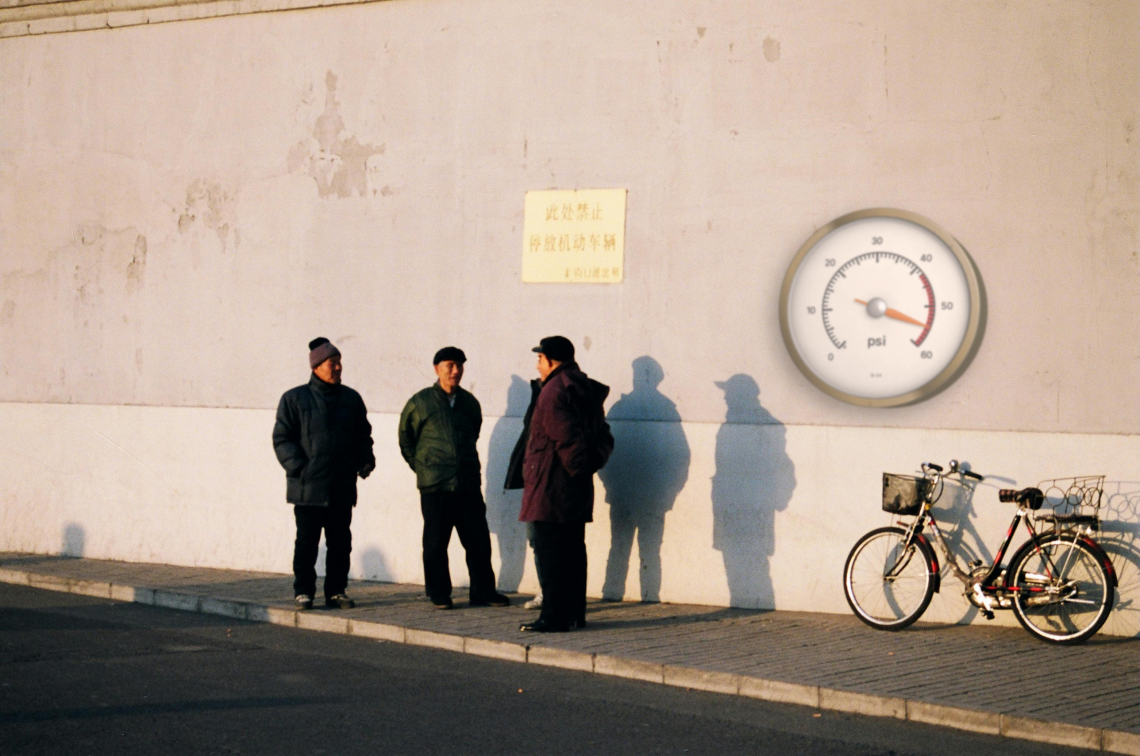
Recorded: 55 psi
